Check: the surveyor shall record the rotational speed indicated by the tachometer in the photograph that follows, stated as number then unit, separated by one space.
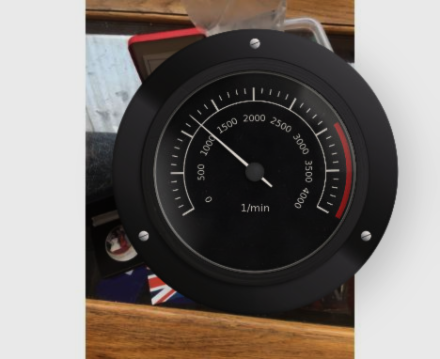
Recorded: 1200 rpm
